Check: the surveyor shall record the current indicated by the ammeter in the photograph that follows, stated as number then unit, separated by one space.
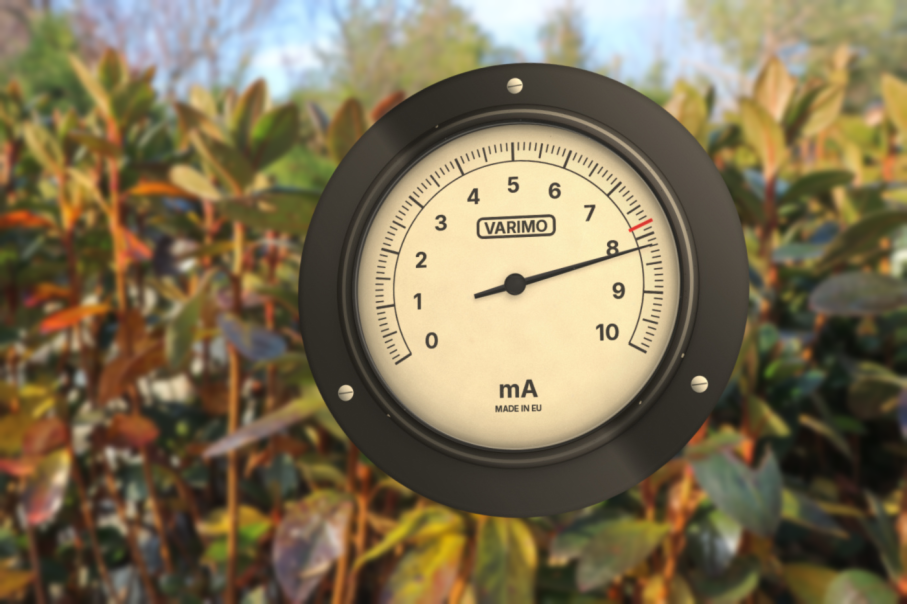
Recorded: 8.2 mA
